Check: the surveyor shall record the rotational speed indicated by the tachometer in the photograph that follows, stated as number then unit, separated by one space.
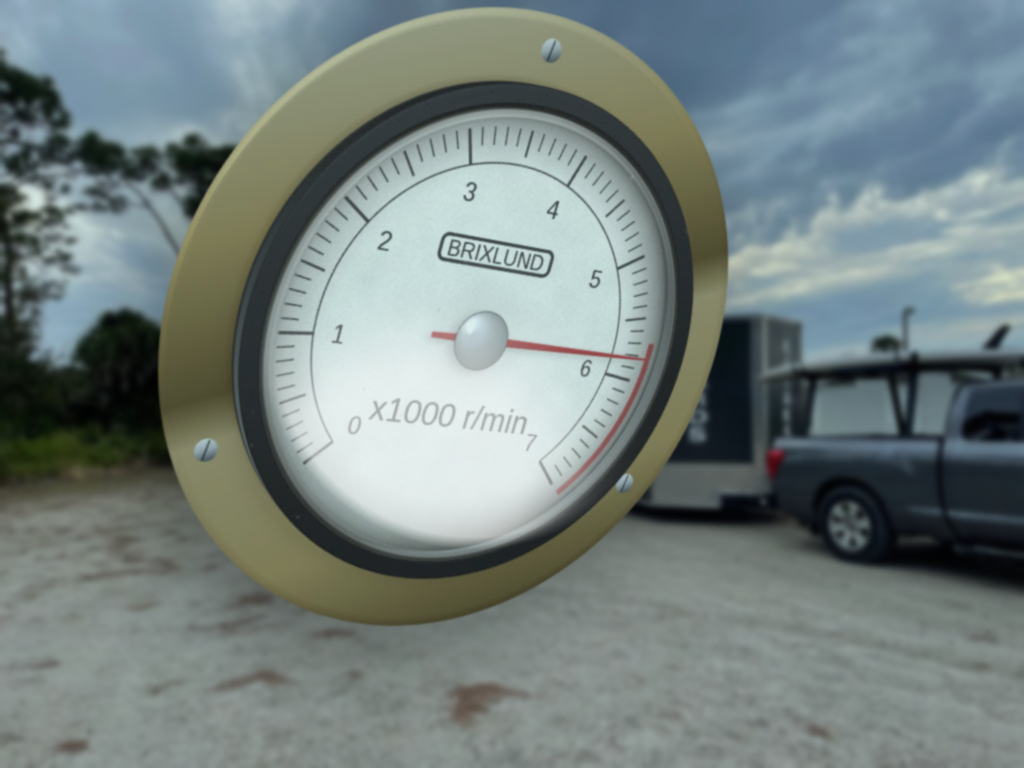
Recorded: 5800 rpm
